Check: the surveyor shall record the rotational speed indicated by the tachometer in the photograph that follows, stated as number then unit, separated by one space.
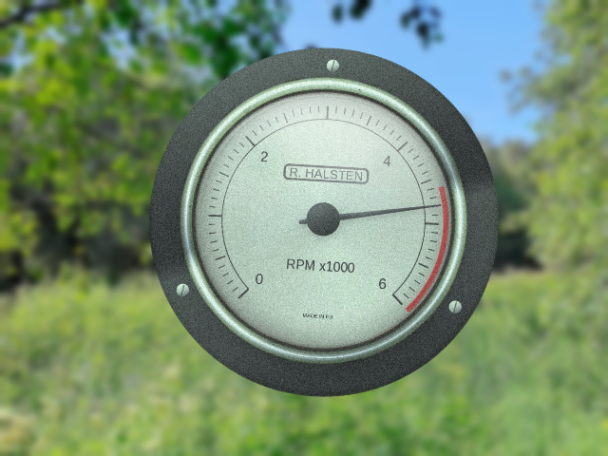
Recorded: 4800 rpm
